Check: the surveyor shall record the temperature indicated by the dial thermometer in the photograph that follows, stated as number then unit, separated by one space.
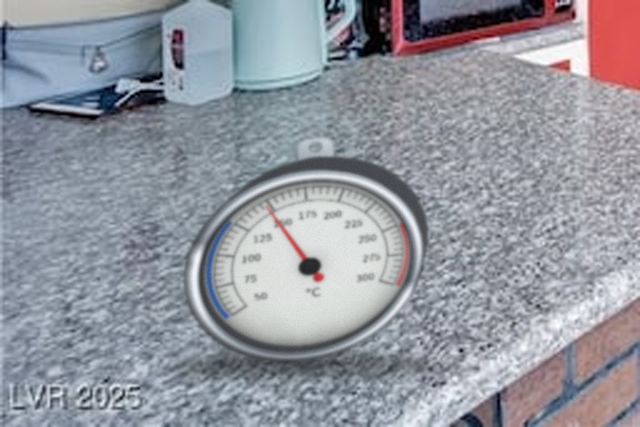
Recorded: 150 °C
